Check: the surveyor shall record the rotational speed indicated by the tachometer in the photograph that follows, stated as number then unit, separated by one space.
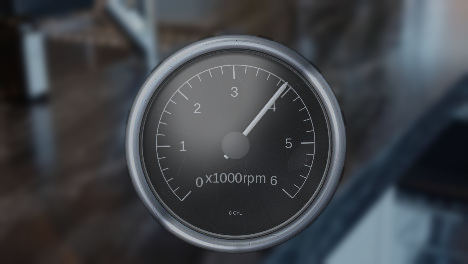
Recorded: 3900 rpm
